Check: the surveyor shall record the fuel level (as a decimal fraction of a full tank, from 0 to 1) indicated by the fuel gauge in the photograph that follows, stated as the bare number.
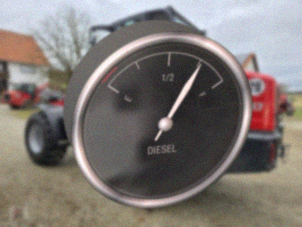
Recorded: 0.75
